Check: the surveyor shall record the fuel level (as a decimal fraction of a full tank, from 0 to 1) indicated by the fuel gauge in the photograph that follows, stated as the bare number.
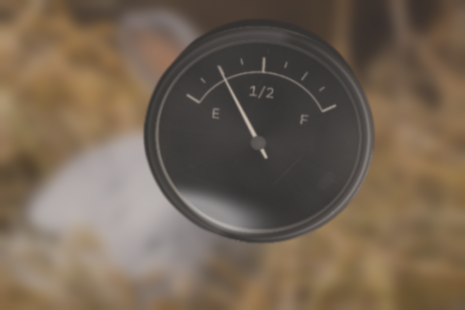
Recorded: 0.25
